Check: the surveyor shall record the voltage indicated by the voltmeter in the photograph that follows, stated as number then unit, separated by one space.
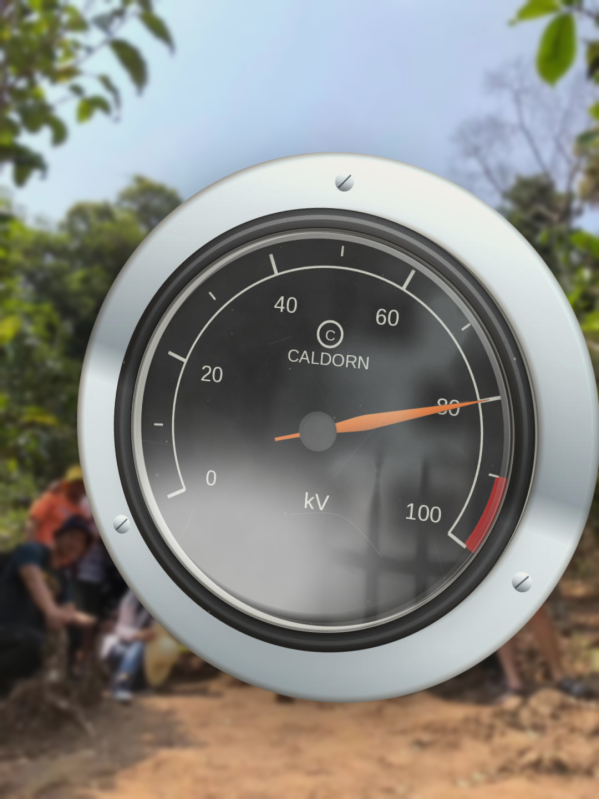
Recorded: 80 kV
